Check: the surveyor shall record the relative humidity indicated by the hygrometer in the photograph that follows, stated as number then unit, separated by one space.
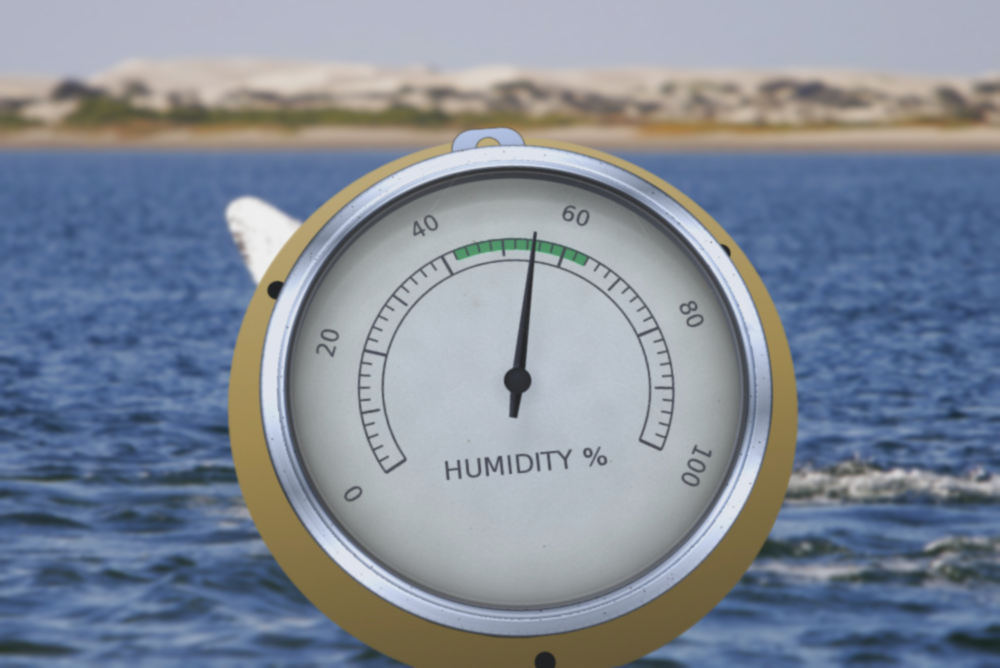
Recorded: 55 %
